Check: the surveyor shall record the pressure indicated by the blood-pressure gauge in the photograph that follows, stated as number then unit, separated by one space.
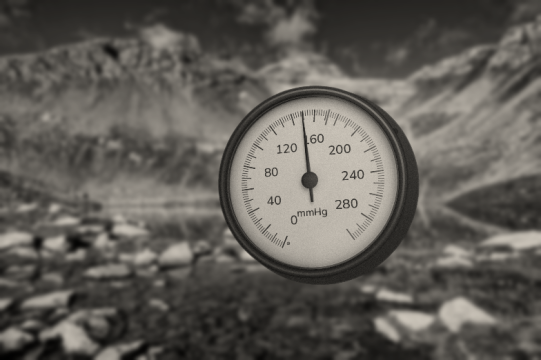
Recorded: 150 mmHg
